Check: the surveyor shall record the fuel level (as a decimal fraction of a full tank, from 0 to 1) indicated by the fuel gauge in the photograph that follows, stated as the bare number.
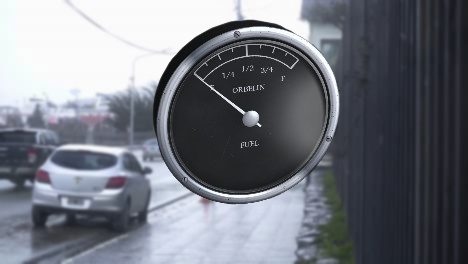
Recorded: 0
